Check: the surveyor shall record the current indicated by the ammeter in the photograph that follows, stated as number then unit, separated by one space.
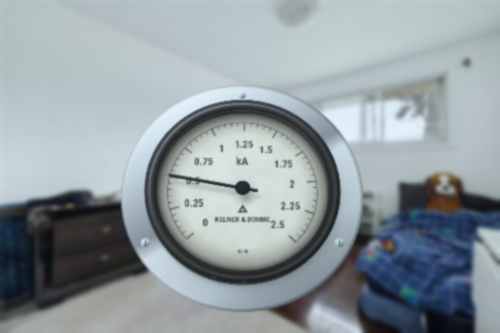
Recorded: 0.5 kA
